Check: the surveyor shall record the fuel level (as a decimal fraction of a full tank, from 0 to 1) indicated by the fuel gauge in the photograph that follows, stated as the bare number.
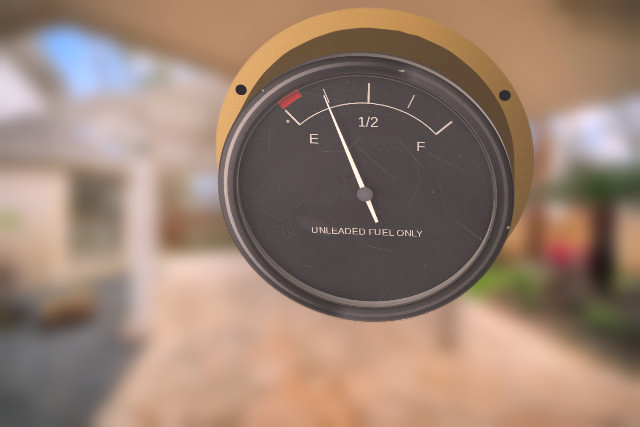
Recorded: 0.25
